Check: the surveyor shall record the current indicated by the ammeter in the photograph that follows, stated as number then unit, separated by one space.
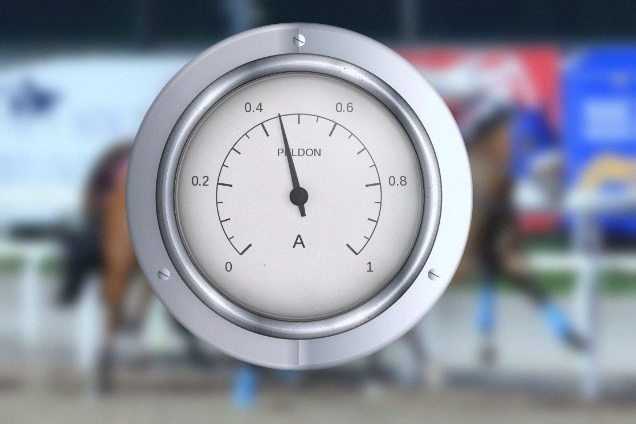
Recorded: 0.45 A
